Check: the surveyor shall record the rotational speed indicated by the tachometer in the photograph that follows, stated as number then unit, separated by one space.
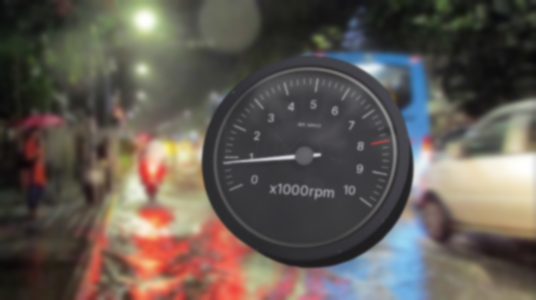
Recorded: 800 rpm
